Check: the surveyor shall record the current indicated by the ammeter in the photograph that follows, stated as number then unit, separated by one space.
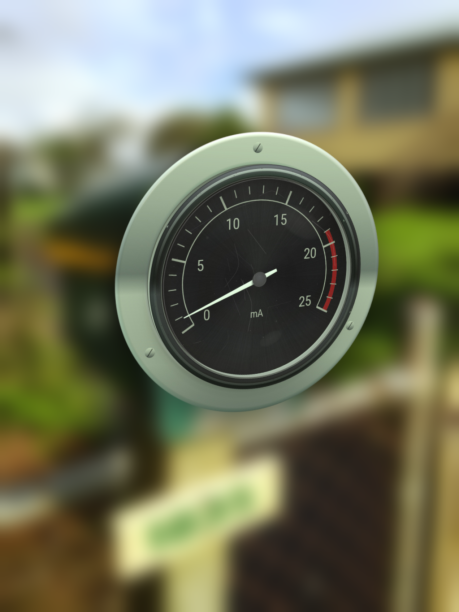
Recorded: 1 mA
